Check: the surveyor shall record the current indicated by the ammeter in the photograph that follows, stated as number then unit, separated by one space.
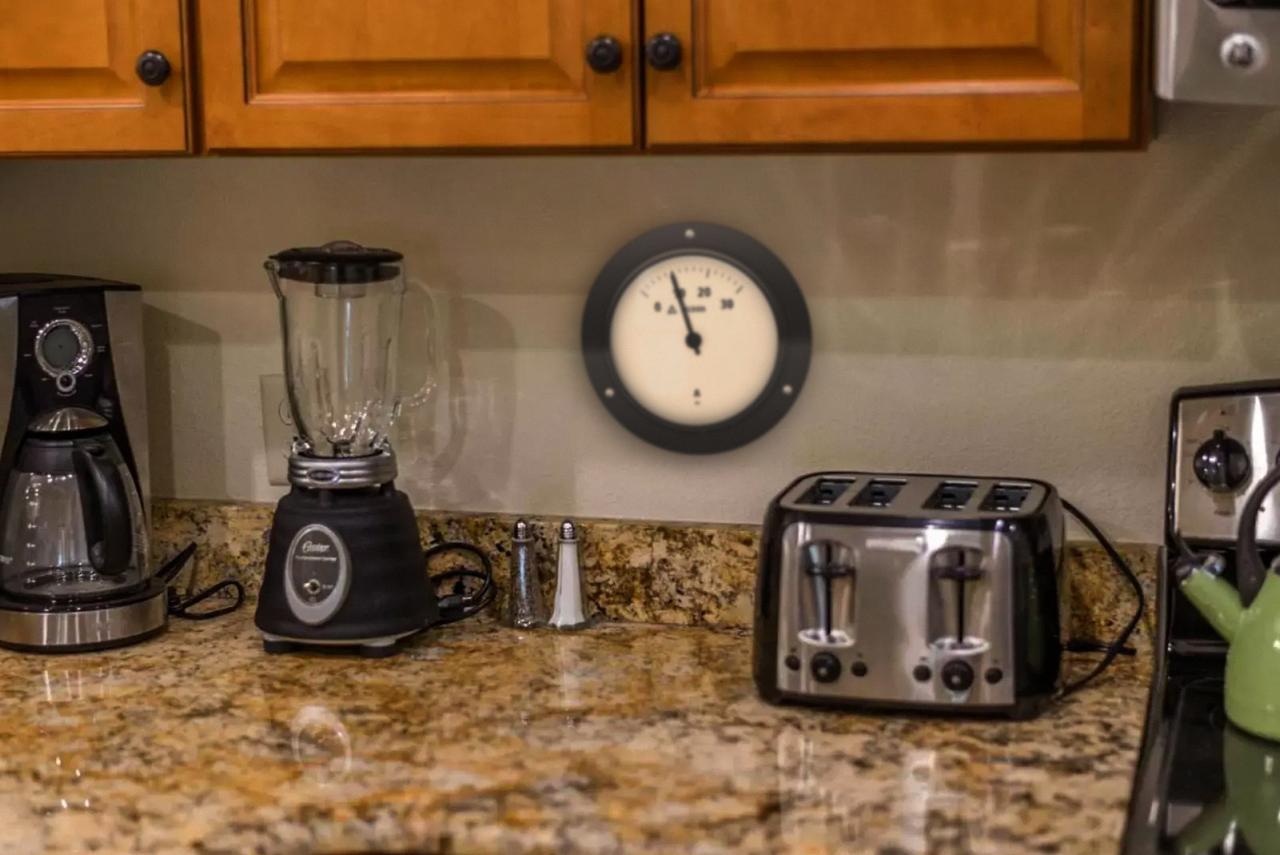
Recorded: 10 A
